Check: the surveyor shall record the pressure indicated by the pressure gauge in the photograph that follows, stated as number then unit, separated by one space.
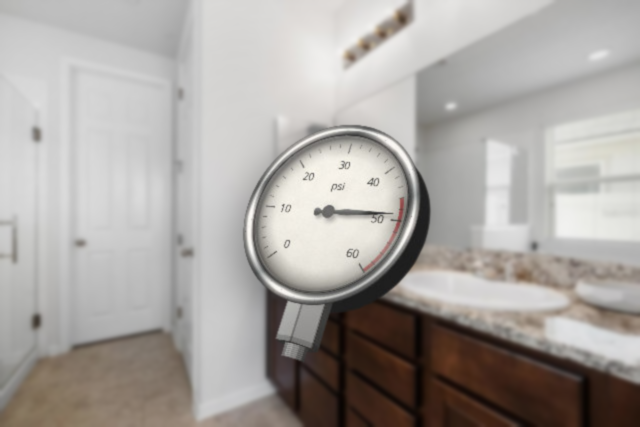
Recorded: 49 psi
